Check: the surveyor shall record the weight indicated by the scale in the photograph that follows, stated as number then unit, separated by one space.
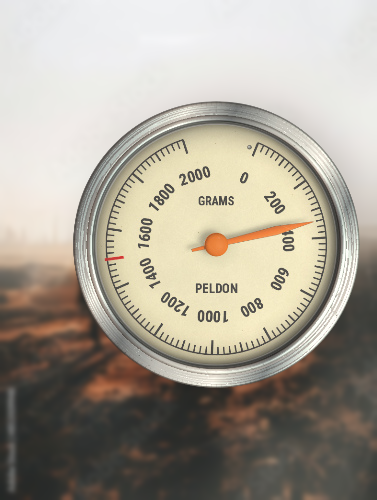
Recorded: 340 g
